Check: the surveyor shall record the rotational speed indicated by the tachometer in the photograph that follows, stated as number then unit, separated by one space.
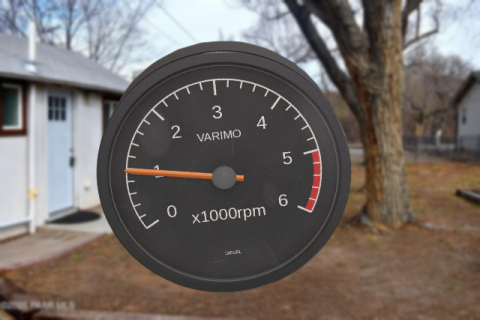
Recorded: 1000 rpm
